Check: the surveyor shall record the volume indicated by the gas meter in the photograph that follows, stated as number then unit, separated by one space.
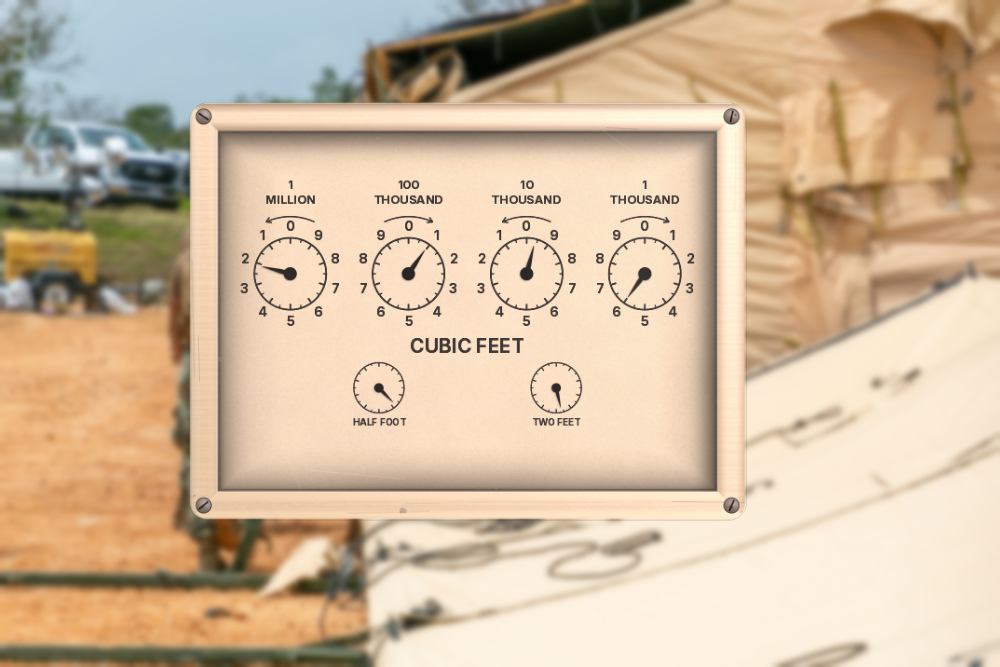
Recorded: 209600 ft³
